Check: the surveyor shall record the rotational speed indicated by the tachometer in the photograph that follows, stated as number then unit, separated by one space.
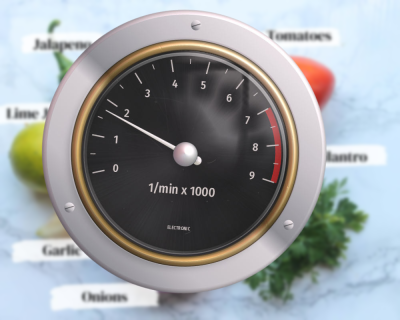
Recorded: 1750 rpm
